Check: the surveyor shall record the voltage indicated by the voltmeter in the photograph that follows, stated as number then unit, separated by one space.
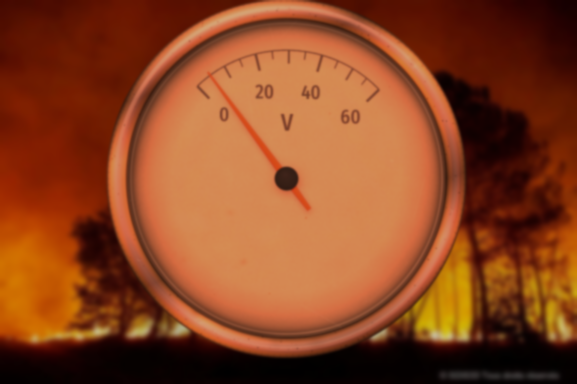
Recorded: 5 V
